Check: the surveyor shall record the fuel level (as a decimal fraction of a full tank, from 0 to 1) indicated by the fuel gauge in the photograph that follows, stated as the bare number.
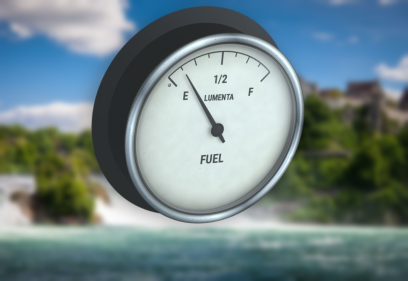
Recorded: 0.125
